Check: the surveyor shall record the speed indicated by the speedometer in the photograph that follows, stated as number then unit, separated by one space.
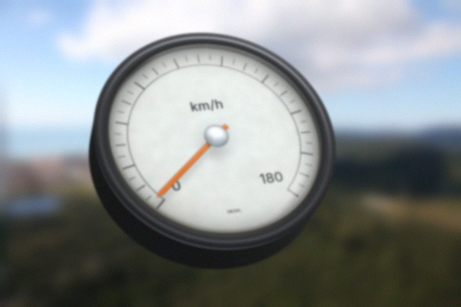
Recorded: 2.5 km/h
